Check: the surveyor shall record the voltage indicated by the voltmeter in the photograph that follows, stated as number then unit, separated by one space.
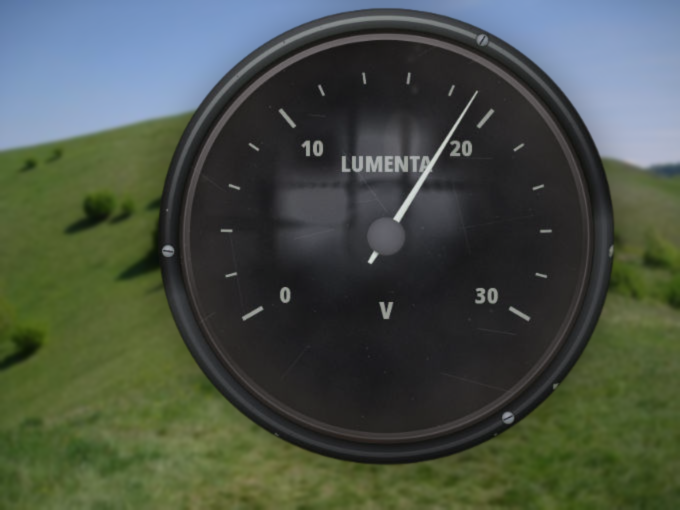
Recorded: 19 V
